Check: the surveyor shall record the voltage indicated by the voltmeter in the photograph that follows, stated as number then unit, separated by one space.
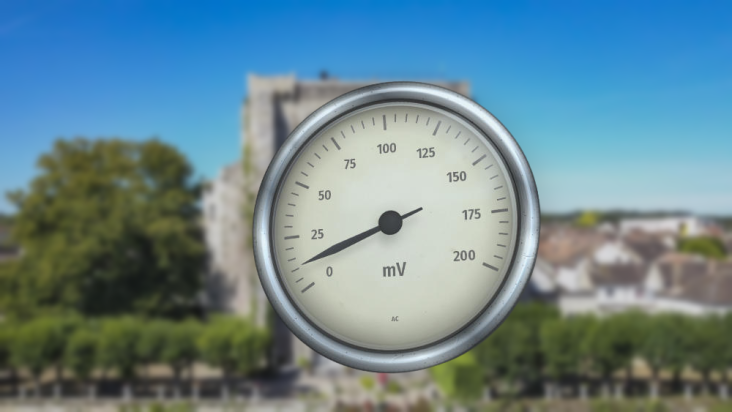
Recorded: 10 mV
